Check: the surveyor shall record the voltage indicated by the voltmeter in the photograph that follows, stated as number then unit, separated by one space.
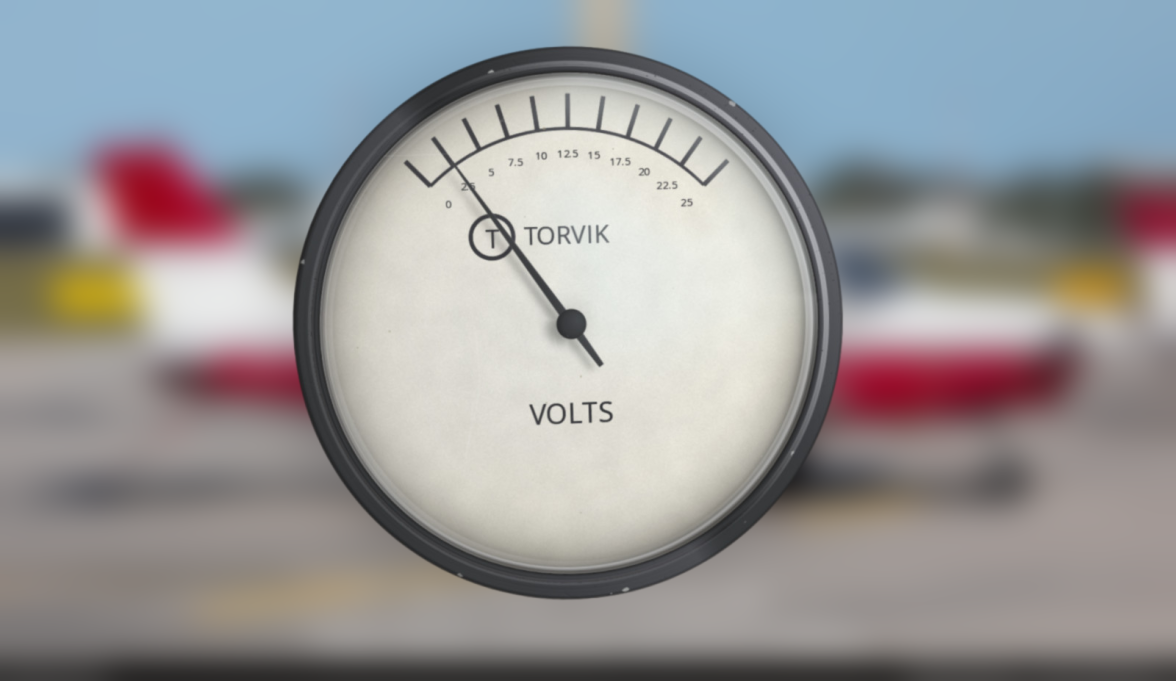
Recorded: 2.5 V
